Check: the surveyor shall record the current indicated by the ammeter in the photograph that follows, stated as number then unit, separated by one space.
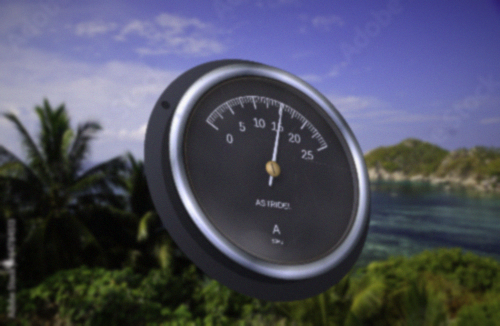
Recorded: 15 A
